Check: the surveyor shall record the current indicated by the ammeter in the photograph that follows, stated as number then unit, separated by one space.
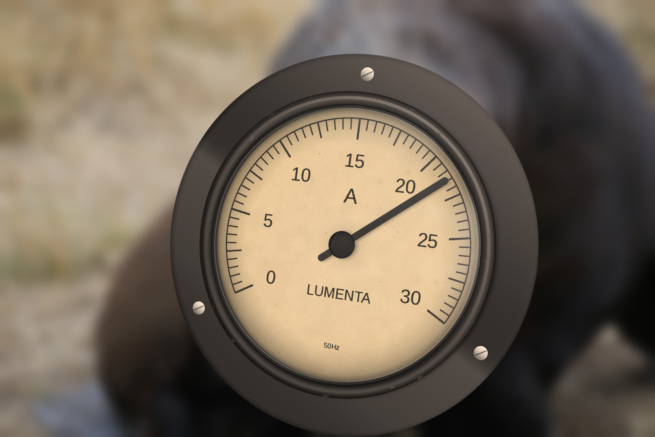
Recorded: 21.5 A
